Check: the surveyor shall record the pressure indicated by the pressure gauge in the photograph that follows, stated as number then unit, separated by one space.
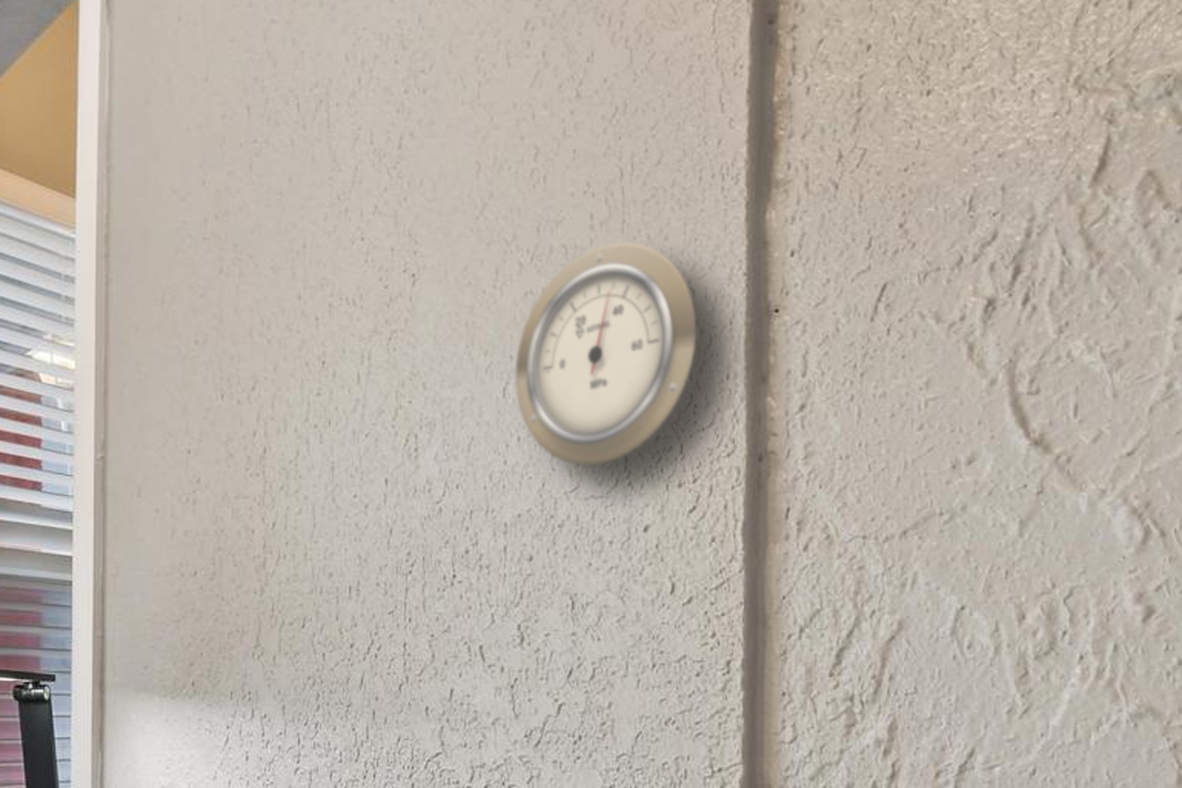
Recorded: 35 MPa
